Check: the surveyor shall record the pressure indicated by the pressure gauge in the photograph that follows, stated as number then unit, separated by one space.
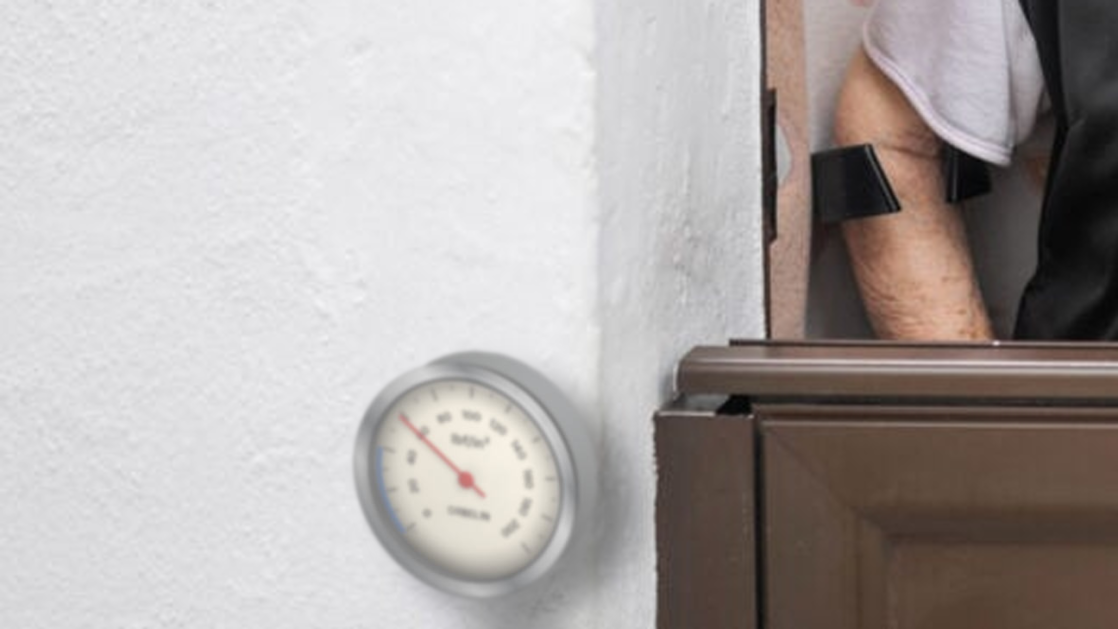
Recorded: 60 psi
